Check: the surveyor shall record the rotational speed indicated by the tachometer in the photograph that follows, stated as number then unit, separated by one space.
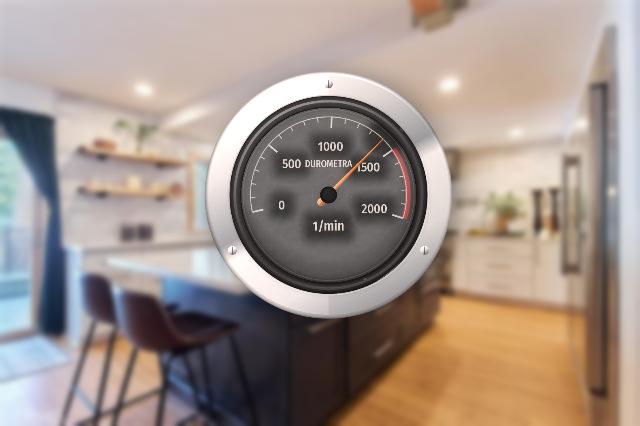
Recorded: 1400 rpm
